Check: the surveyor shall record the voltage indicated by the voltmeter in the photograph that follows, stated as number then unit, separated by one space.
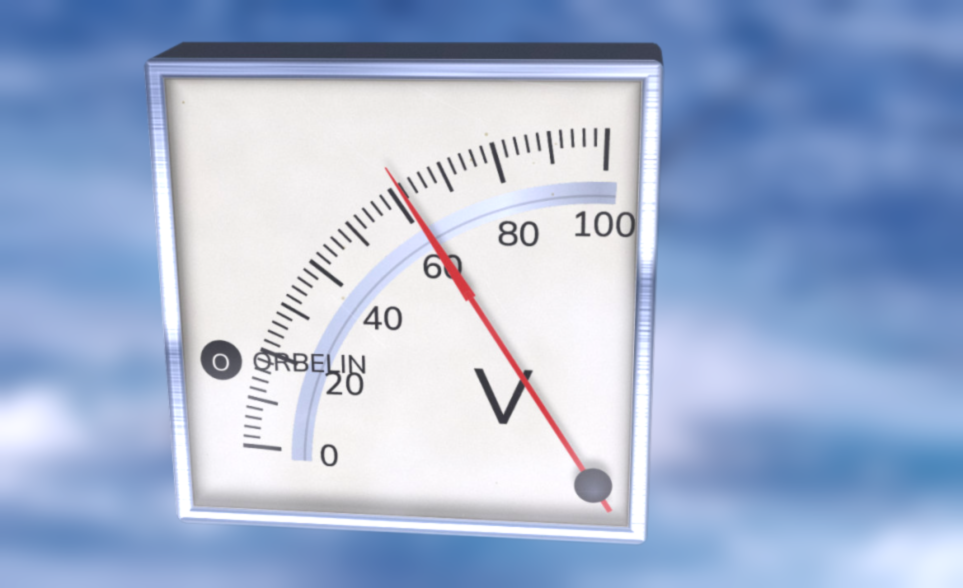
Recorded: 62 V
